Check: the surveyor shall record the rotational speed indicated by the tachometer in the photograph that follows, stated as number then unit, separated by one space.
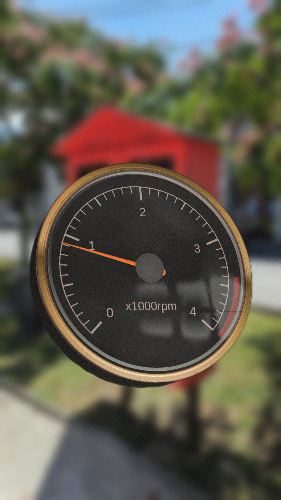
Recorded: 900 rpm
